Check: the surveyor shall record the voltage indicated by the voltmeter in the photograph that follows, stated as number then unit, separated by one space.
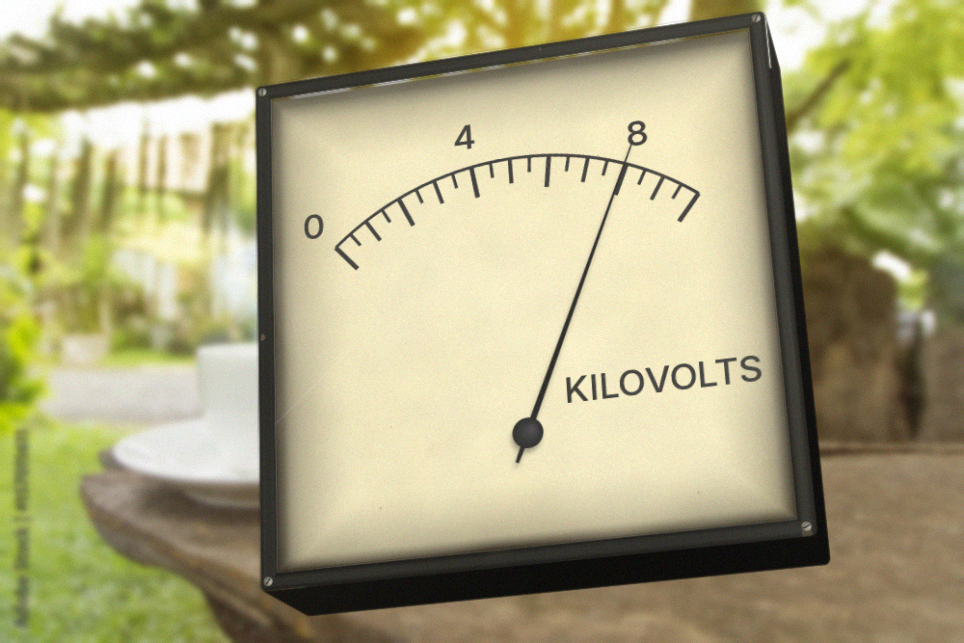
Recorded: 8 kV
